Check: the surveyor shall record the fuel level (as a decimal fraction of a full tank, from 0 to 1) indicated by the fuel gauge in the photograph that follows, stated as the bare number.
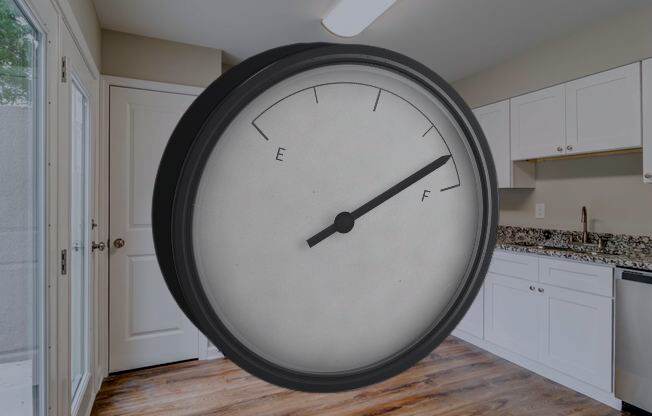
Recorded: 0.875
